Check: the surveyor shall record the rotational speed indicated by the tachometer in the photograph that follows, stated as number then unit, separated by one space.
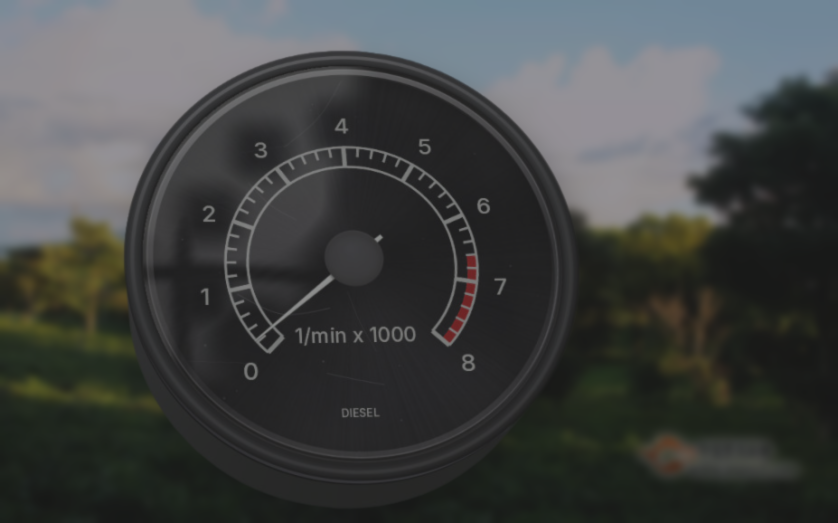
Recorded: 200 rpm
